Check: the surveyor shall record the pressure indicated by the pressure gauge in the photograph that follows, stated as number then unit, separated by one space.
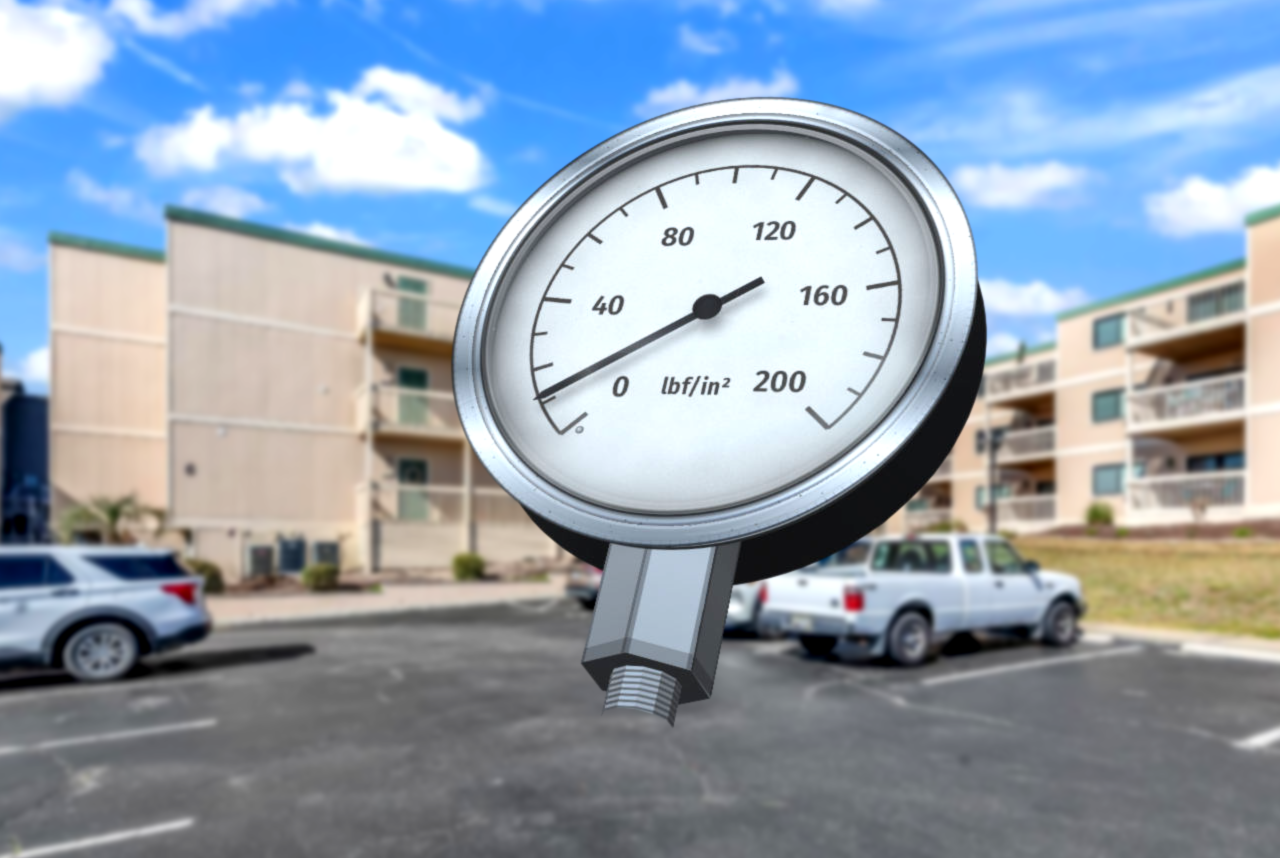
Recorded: 10 psi
